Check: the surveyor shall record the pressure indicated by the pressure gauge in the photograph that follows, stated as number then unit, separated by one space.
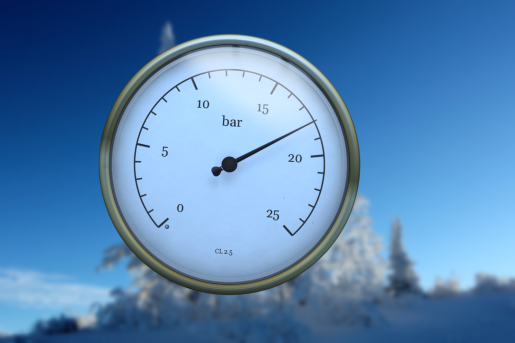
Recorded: 18 bar
